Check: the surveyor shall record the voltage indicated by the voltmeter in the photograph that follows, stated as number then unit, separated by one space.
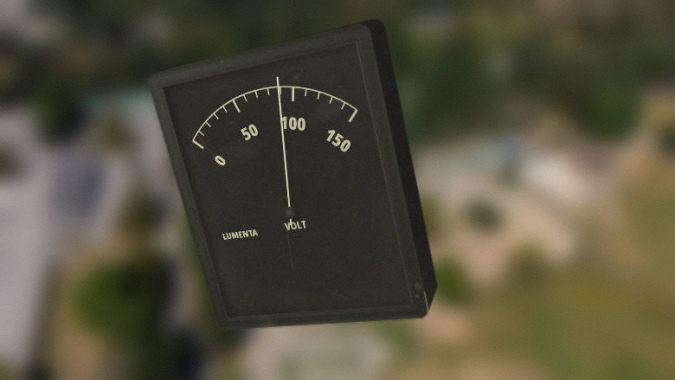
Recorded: 90 V
